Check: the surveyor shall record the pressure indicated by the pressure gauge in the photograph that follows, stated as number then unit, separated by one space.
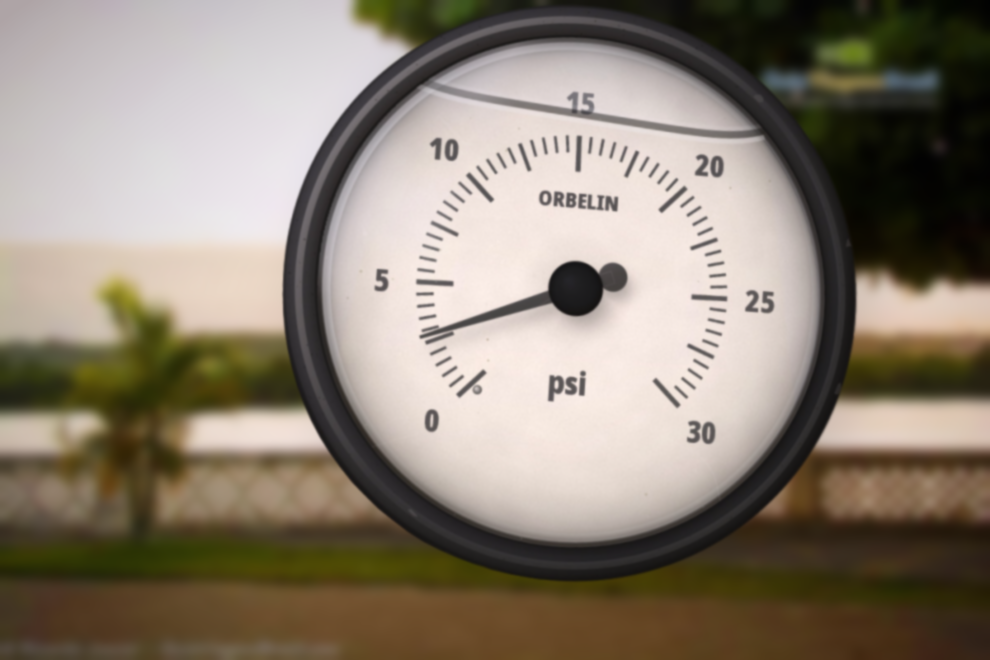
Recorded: 2.75 psi
